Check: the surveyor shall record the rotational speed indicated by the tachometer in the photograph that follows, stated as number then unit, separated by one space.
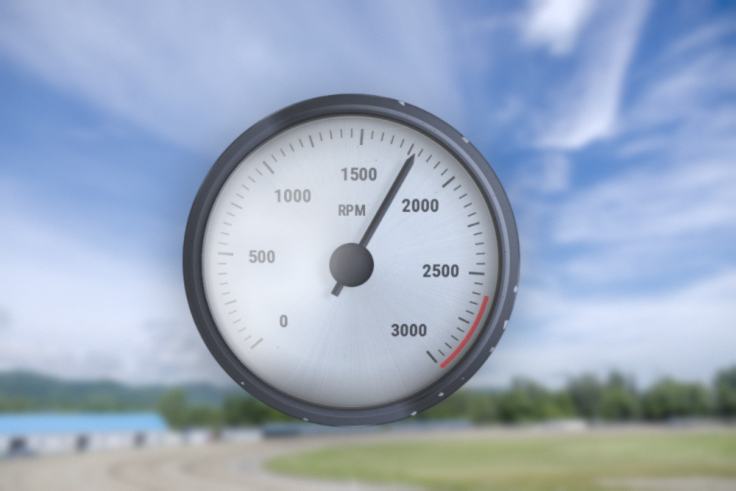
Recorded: 1775 rpm
